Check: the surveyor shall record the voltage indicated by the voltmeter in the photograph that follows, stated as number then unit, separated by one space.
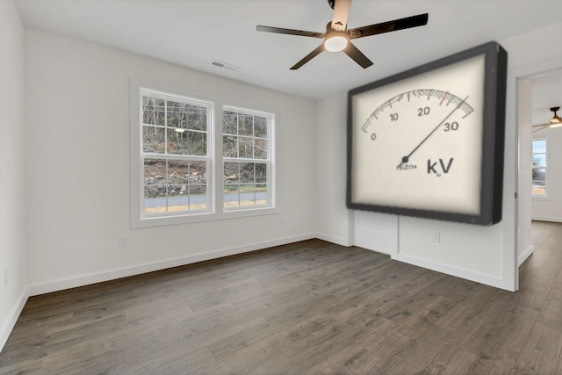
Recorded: 27.5 kV
